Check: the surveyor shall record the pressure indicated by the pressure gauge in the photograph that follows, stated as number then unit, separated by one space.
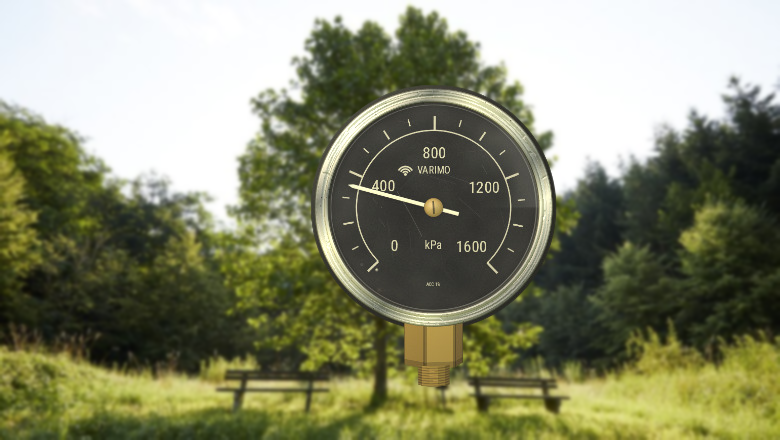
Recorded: 350 kPa
